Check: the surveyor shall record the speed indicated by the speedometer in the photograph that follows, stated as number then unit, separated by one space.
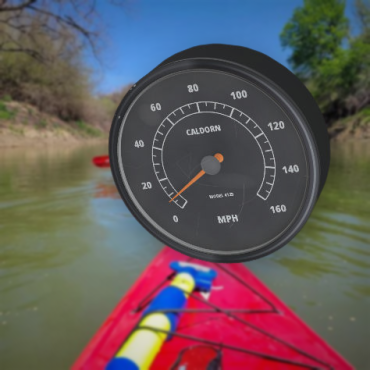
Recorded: 7.5 mph
